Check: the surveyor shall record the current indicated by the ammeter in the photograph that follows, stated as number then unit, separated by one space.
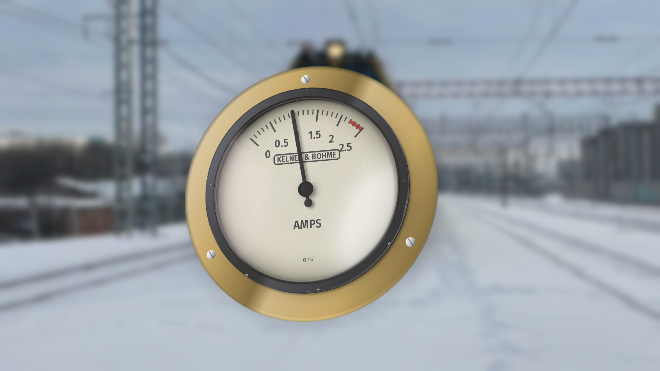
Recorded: 1 A
